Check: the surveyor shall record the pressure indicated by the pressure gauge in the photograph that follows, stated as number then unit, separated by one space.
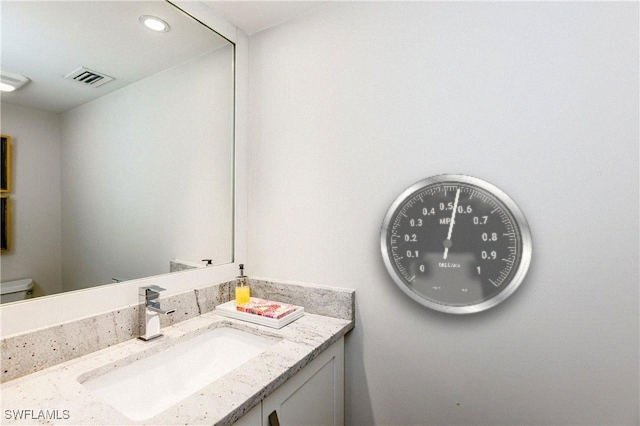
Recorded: 0.55 MPa
